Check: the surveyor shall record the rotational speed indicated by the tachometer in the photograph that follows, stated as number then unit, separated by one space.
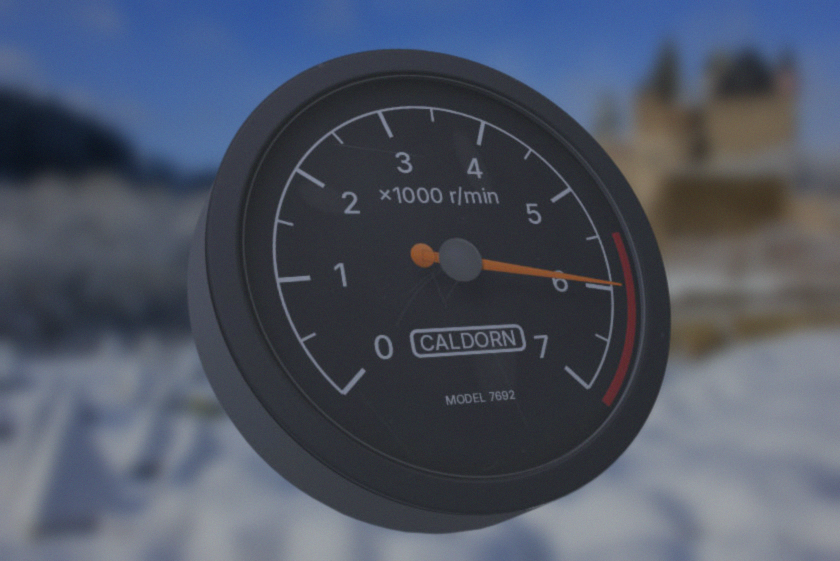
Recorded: 6000 rpm
